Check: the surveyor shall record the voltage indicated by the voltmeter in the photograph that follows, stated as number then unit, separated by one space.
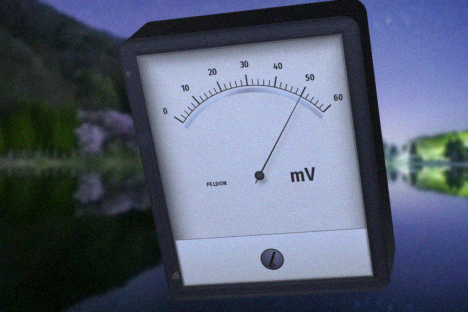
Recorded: 50 mV
